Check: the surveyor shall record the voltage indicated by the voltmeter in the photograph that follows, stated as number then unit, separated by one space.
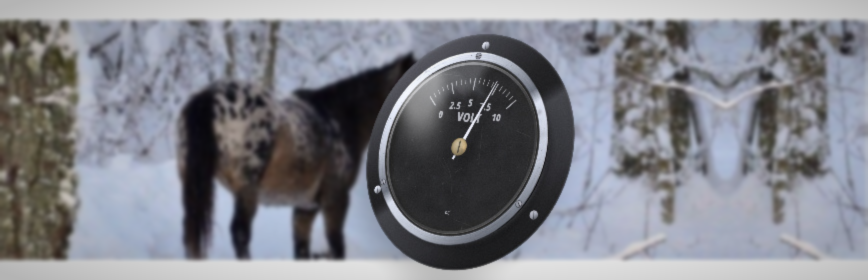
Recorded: 7.5 V
